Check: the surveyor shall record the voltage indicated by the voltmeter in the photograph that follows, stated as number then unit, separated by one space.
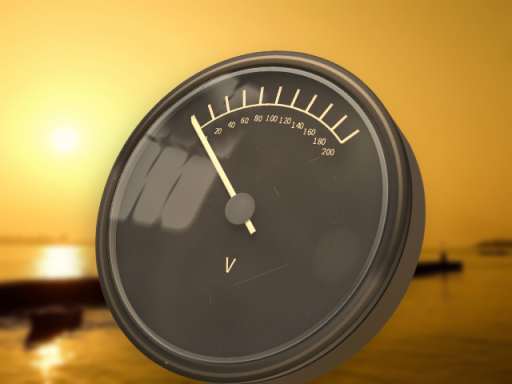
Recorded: 0 V
